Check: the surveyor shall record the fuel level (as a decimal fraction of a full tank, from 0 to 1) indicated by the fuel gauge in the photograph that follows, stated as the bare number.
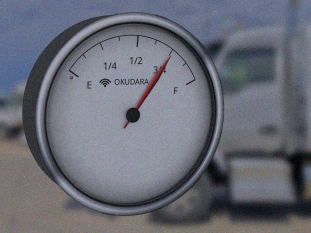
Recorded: 0.75
